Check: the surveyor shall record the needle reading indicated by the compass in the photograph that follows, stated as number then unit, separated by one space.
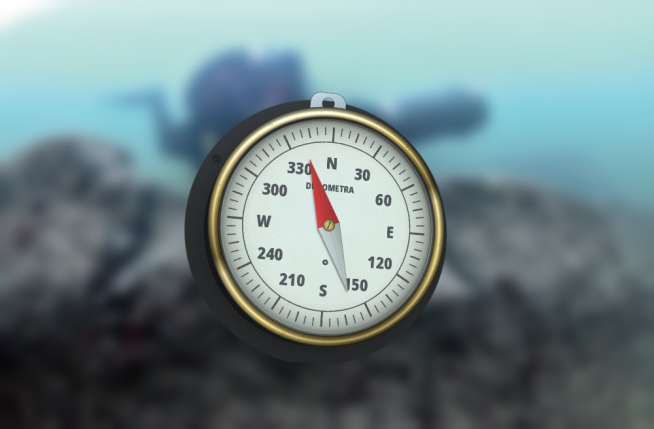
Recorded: 340 °
